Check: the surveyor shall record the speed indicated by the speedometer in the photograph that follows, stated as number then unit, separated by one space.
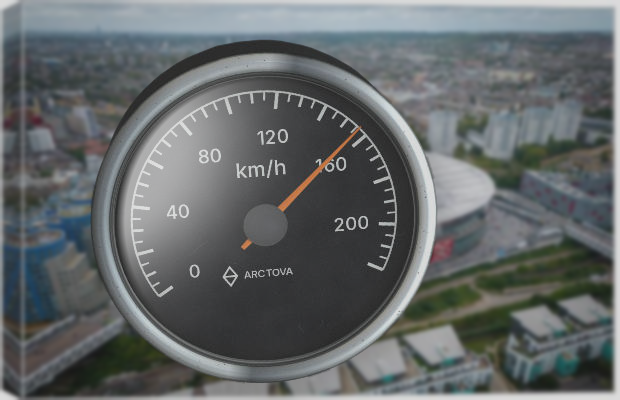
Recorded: 155 km/h
